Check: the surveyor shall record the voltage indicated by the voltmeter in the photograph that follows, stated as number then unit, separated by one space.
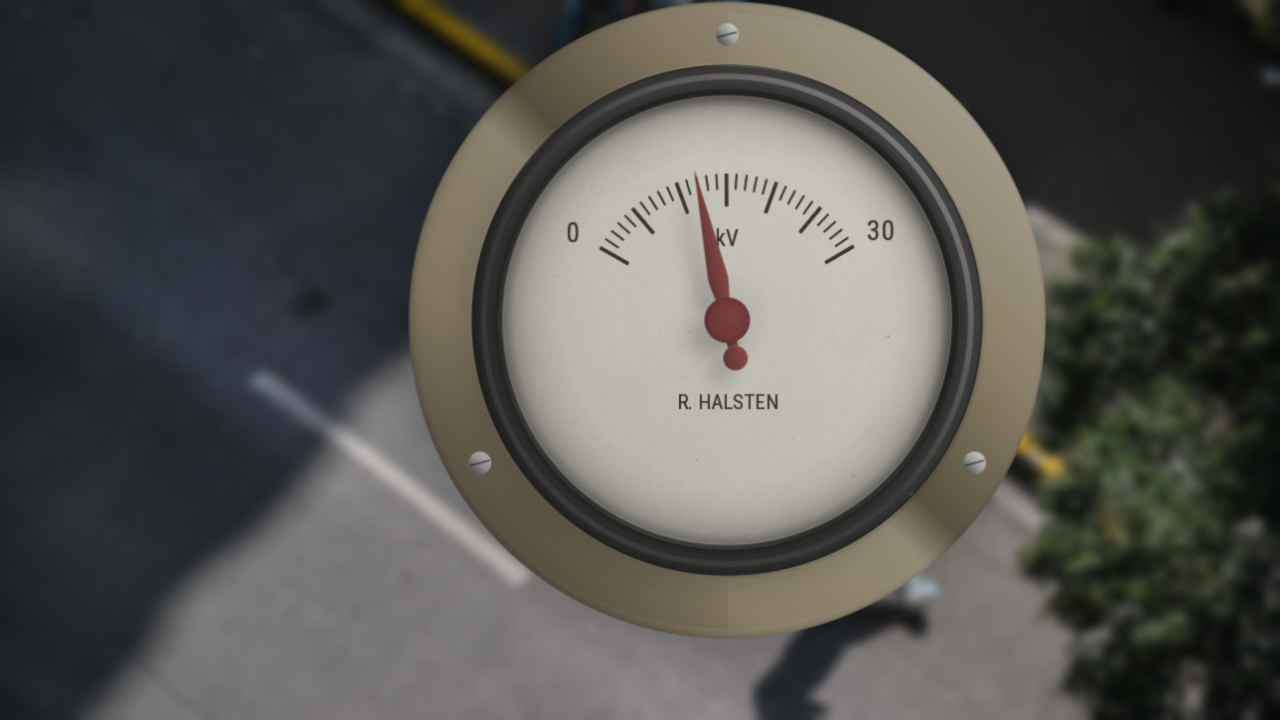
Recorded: 12 kV
